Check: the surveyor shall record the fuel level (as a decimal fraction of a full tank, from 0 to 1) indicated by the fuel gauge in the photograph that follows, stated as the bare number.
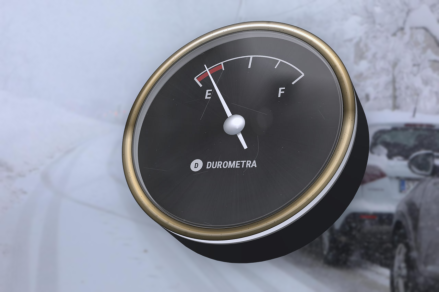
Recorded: 0.125
